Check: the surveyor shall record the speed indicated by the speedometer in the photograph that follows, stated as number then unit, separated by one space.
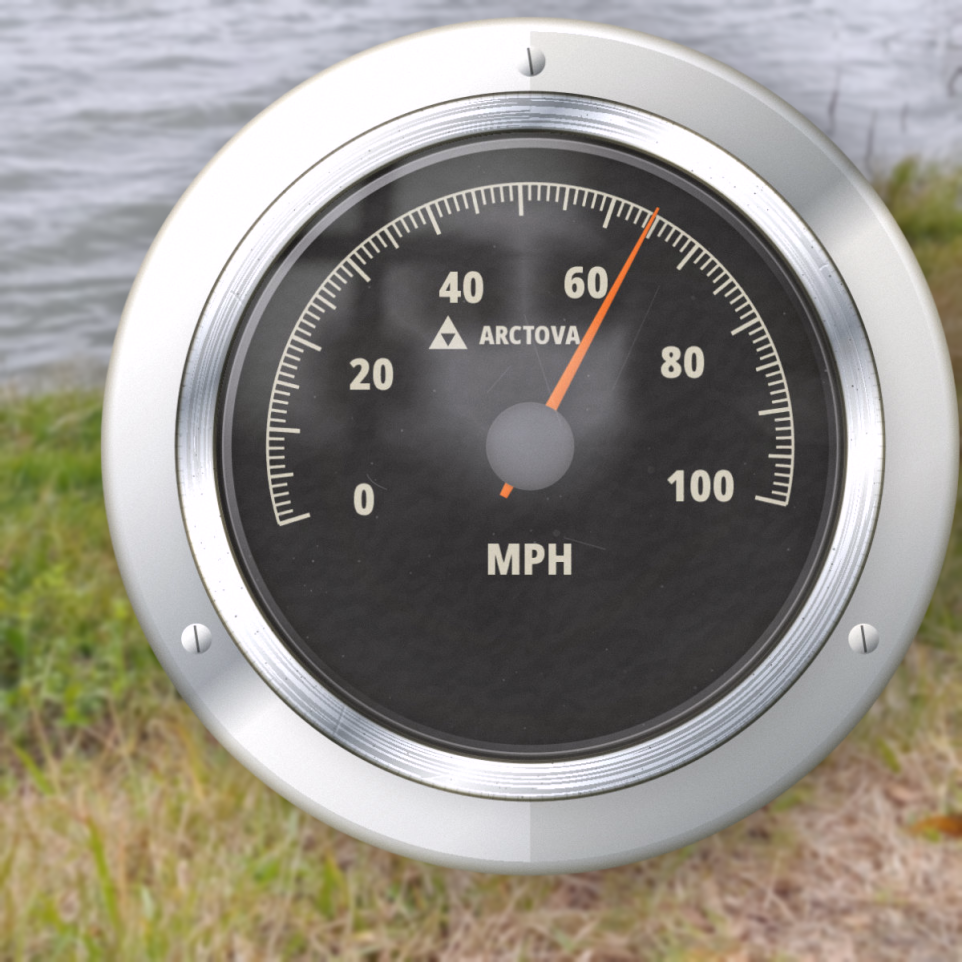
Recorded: 64.5 mph
